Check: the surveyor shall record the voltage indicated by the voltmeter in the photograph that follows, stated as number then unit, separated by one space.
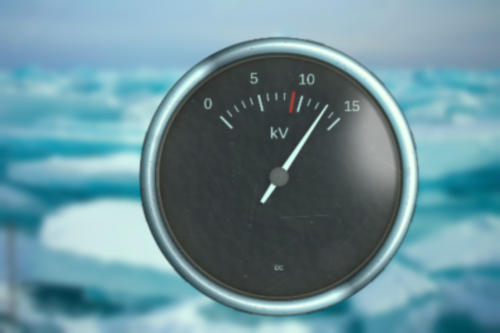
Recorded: 13 kV
